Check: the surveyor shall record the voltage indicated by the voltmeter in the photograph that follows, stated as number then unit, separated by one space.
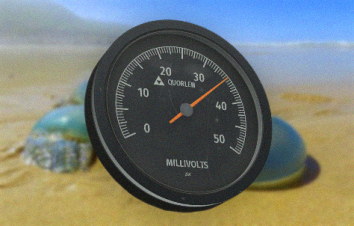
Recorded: 35 mV
